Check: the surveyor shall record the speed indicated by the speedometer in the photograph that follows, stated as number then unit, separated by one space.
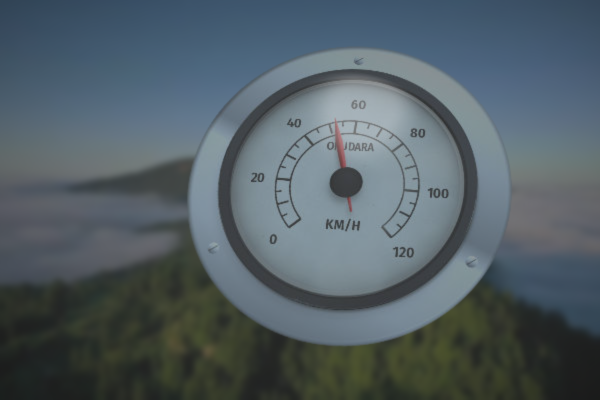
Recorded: 52.5 km/h
